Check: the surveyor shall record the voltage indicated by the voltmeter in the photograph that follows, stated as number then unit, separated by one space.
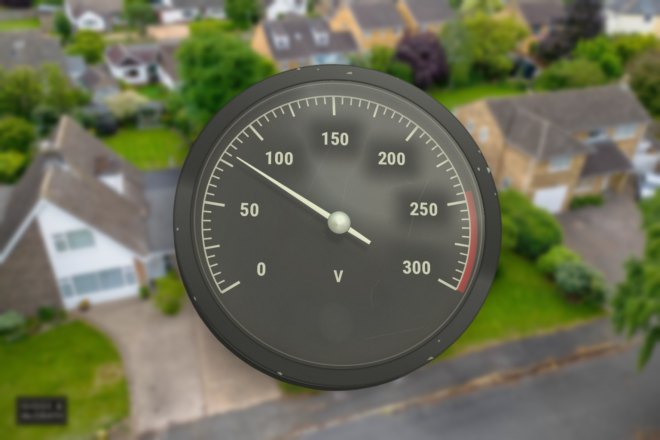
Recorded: 80 V
